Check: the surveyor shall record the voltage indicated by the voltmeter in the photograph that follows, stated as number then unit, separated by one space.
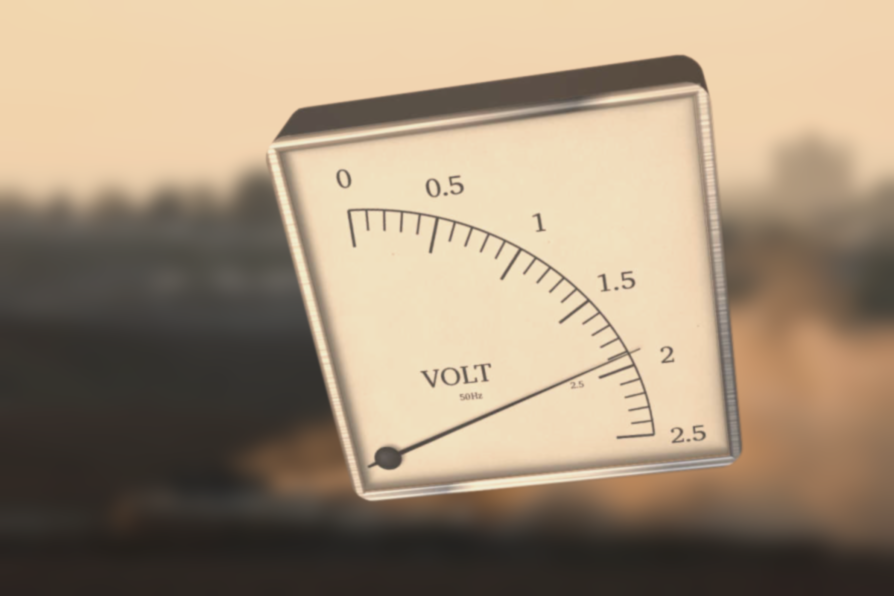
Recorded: 1.9 V
